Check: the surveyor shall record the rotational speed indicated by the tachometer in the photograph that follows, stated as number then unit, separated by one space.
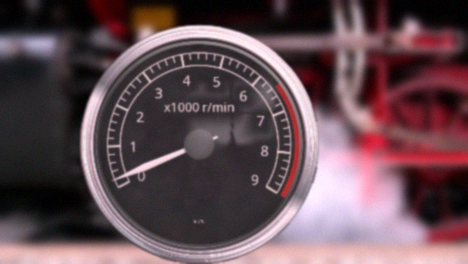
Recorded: 200 rpm
